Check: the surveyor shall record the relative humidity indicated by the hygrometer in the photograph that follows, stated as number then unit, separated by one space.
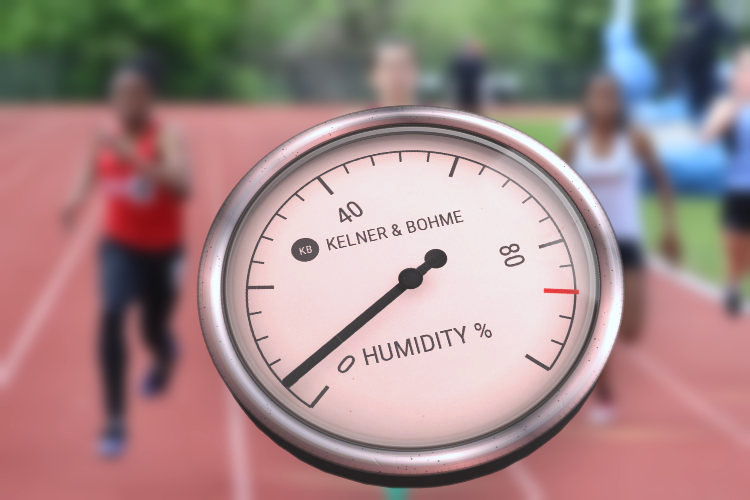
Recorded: 4 %
